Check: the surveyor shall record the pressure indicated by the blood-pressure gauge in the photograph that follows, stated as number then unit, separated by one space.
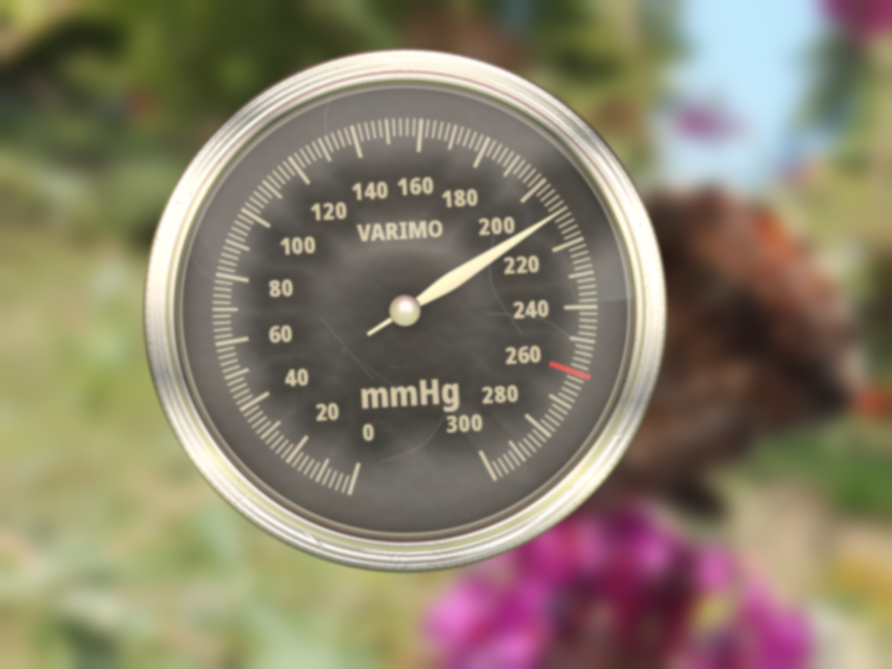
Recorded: 210 mmHg
